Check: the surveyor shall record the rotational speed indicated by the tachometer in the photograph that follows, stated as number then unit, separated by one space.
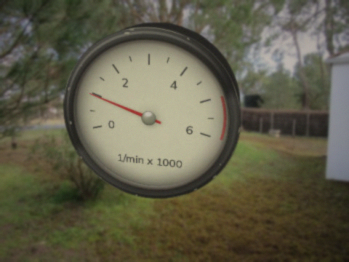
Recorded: 1000 rpm
